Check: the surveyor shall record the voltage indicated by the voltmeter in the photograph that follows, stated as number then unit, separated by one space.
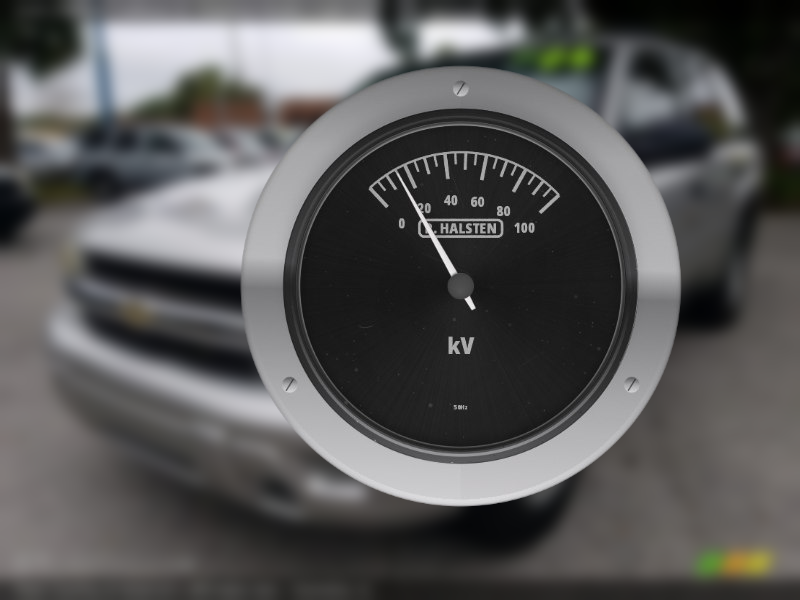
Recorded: 15 kV
